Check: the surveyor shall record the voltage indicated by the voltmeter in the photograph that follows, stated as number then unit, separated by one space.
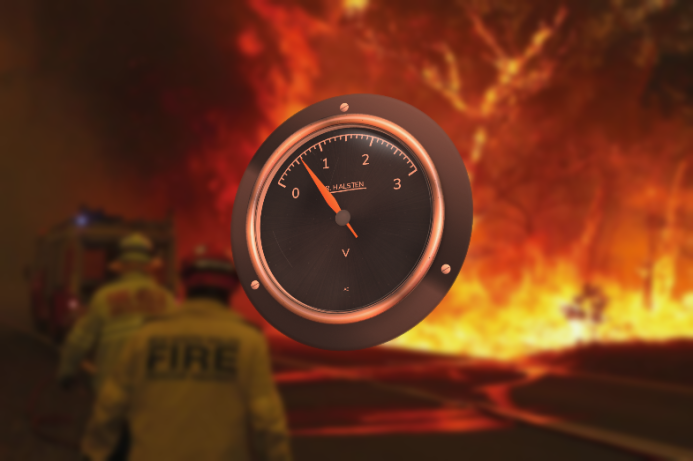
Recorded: 0.6 V
